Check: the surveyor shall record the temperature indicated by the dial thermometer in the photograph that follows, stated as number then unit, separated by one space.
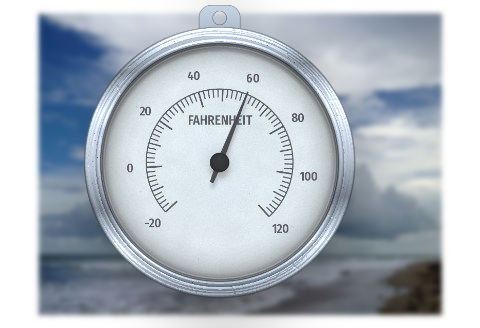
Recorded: 60 °F
